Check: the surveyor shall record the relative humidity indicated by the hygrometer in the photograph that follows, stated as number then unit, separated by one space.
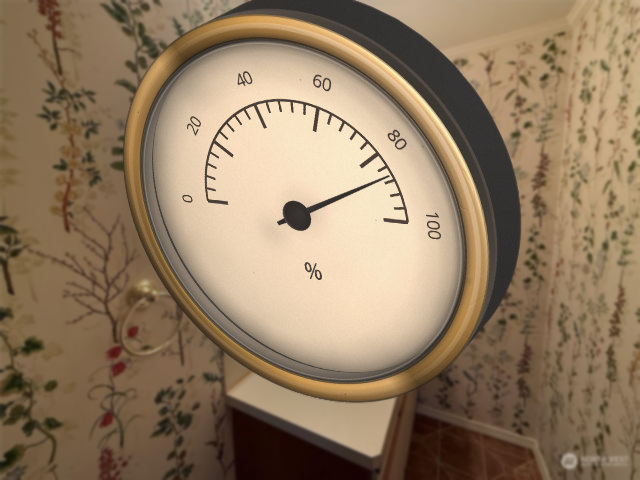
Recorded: 86 %
